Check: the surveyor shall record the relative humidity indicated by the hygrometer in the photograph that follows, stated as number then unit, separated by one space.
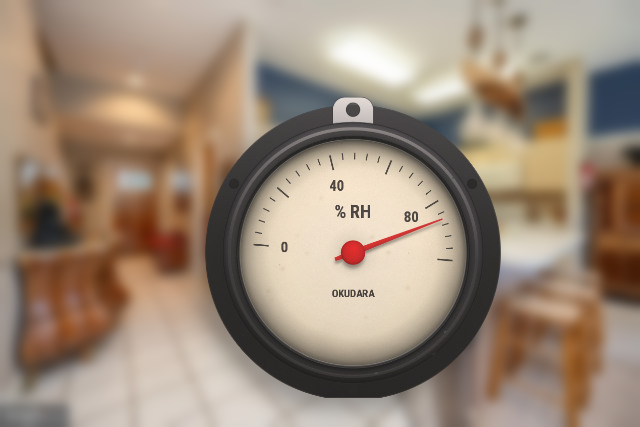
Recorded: 86 %
